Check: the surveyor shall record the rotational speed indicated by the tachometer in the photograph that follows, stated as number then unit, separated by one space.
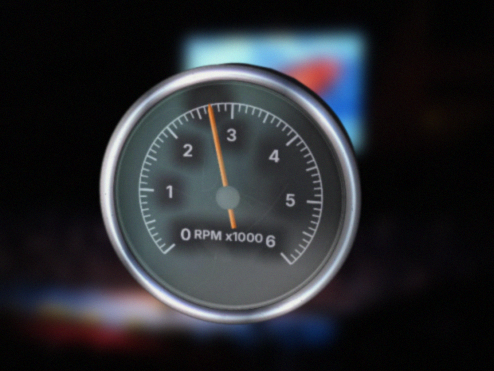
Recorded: 2700 rpm
